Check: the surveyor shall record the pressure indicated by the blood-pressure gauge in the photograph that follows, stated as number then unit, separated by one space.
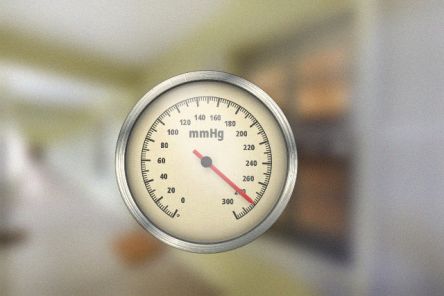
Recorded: 280 mmHg
